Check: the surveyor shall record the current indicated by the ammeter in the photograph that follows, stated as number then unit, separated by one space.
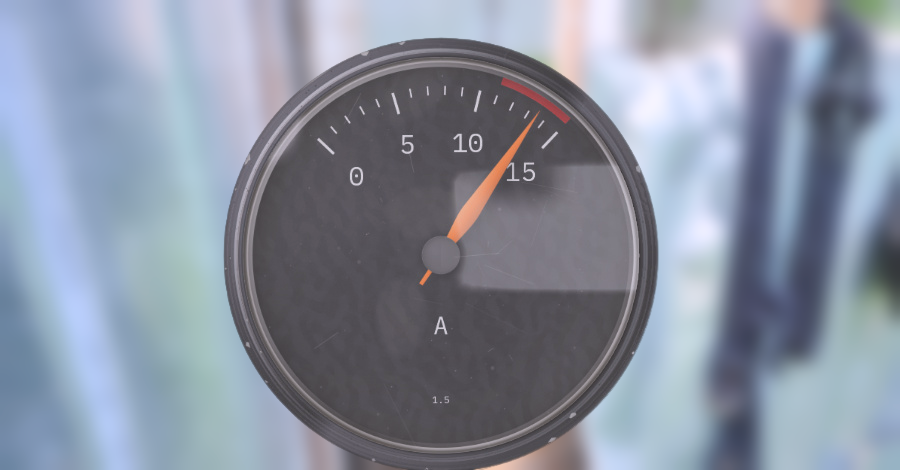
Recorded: 13.5 A
